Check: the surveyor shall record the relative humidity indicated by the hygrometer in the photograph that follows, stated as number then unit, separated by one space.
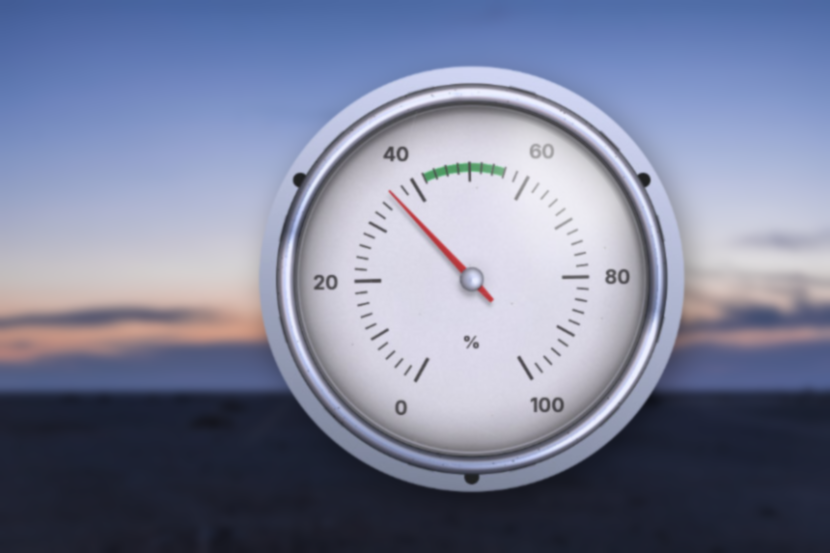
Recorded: 36 %
